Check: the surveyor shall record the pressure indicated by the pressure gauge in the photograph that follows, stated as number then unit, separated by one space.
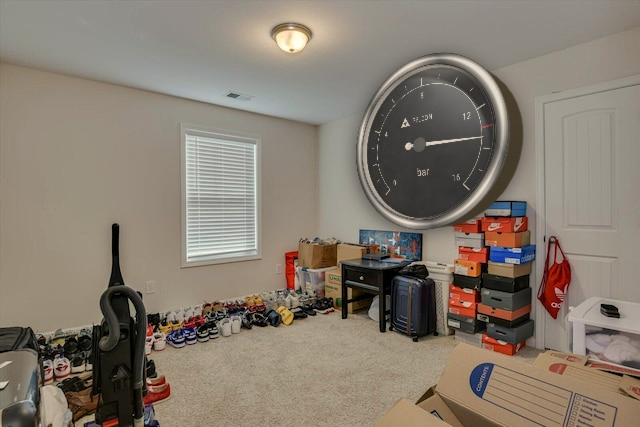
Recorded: 13.5 bar
